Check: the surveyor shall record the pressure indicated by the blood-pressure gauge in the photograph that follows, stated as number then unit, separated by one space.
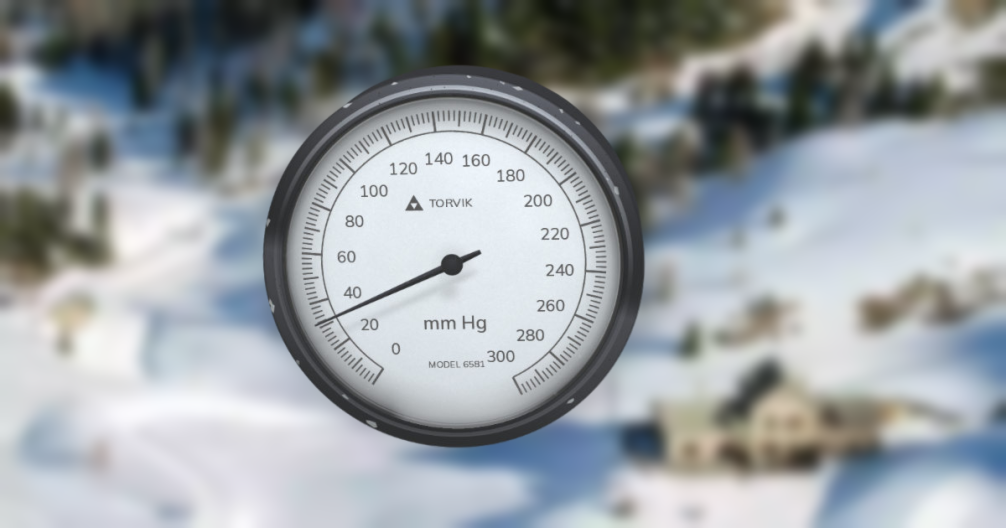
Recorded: 32 mmHg
